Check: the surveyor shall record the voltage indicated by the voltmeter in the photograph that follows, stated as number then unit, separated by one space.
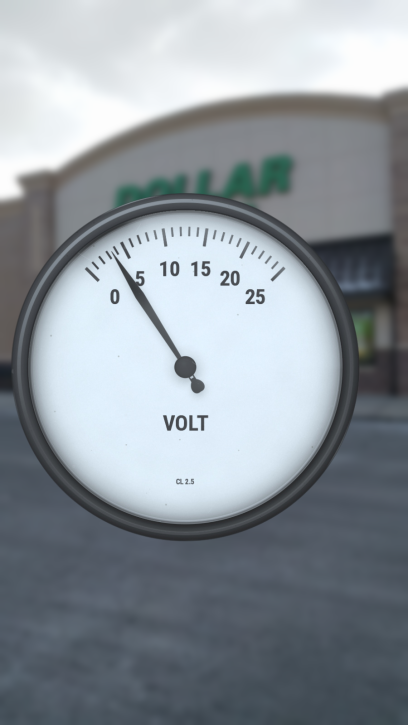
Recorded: 3.5 V
